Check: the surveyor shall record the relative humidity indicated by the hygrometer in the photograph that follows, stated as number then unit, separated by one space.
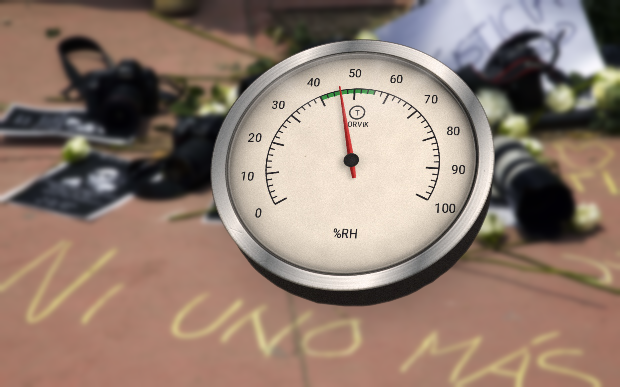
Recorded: 46 %
